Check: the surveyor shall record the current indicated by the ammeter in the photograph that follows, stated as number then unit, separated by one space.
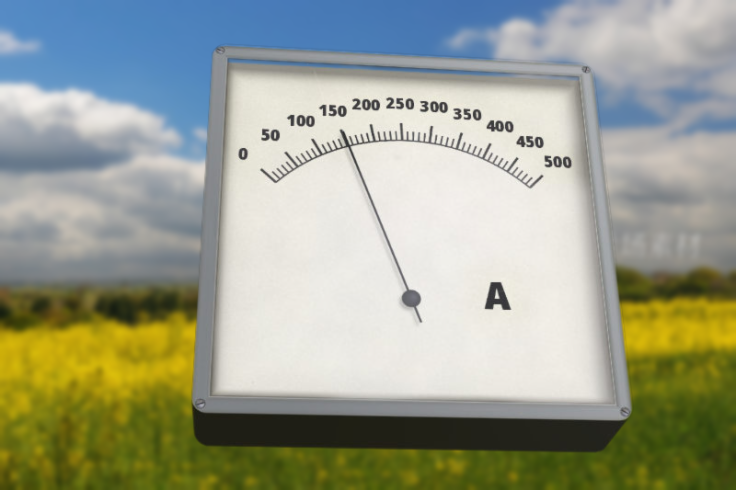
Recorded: 150 A
